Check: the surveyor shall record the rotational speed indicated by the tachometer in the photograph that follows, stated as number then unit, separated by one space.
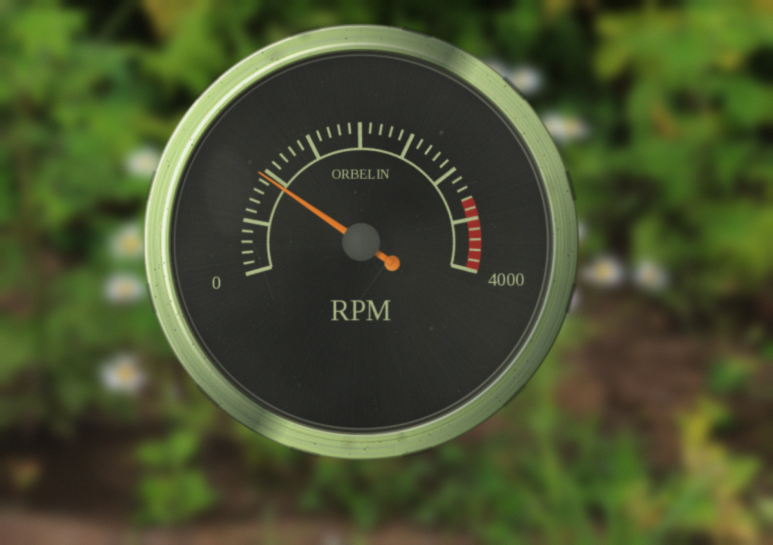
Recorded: 950 rpm
